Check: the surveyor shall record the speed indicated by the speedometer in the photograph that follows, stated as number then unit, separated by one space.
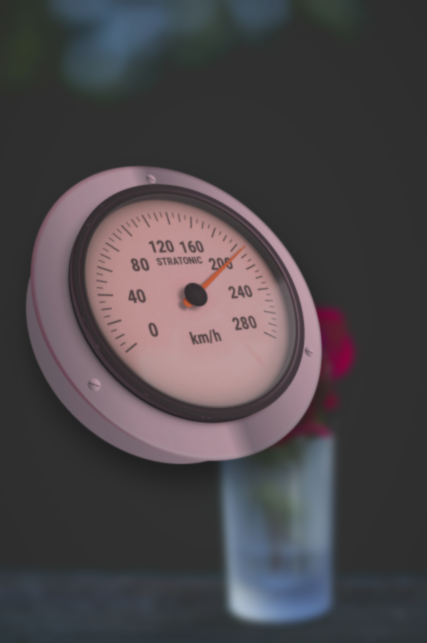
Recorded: 205 km/h
